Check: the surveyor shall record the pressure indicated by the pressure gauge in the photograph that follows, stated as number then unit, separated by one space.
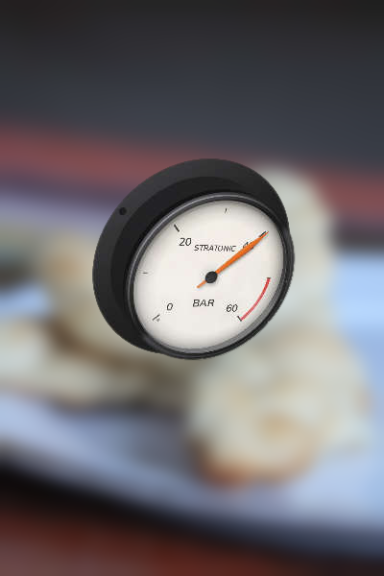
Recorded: 40 bar
